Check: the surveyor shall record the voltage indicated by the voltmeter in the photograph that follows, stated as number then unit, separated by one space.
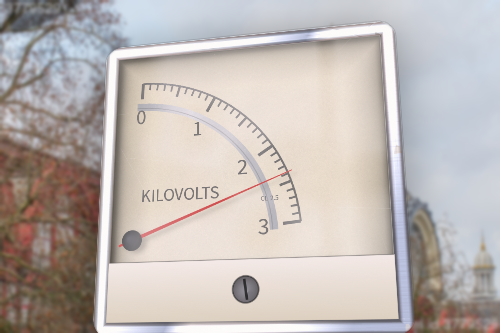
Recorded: 2.4 kV
